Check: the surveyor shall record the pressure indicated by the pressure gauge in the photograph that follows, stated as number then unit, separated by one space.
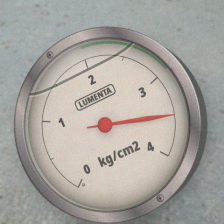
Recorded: 3.5 kg/cm²
